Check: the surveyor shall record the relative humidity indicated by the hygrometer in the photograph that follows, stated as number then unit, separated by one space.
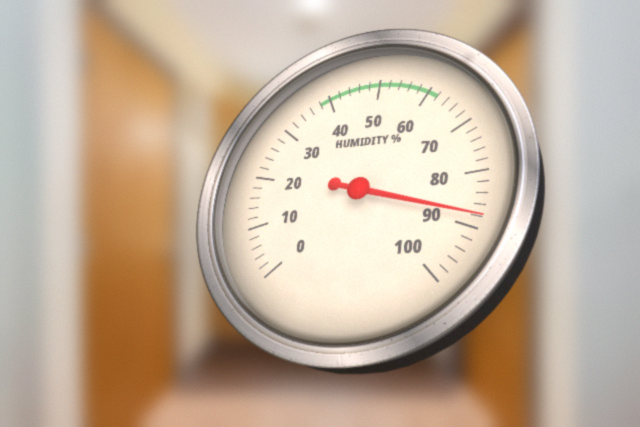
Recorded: 88 %
